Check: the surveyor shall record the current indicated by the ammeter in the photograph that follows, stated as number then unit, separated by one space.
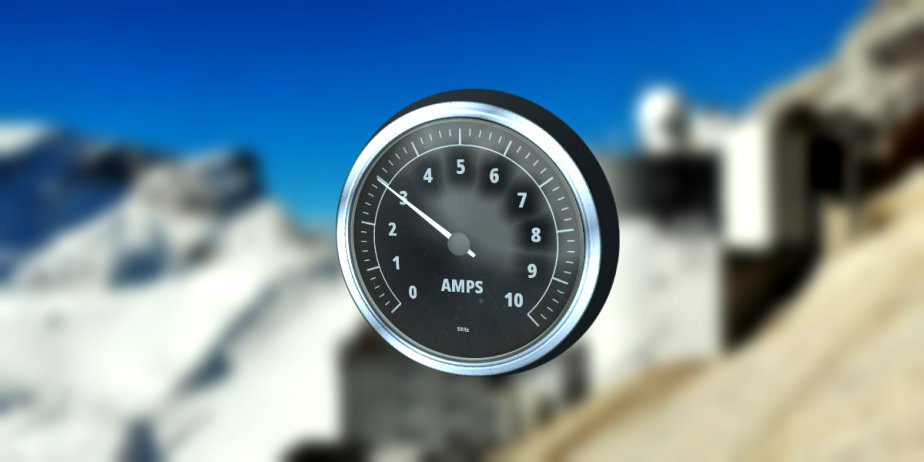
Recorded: 3 A
